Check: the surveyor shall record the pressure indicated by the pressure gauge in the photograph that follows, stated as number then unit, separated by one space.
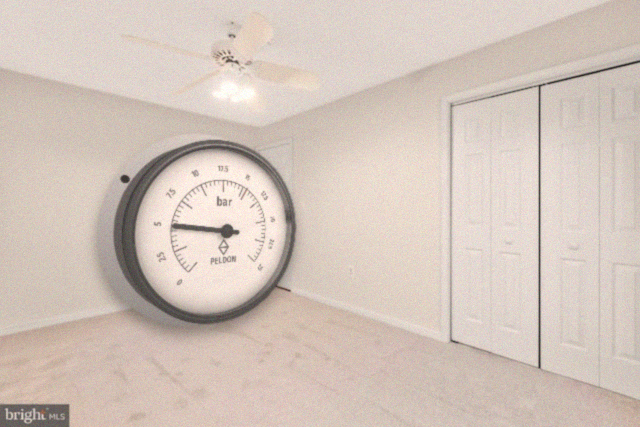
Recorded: 5 bar
